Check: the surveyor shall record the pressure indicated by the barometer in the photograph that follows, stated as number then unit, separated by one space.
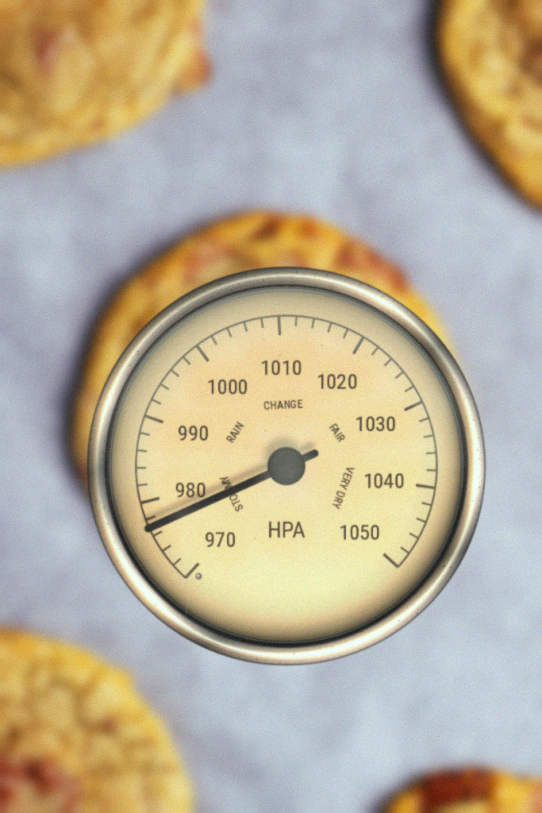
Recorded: 977 hPa
